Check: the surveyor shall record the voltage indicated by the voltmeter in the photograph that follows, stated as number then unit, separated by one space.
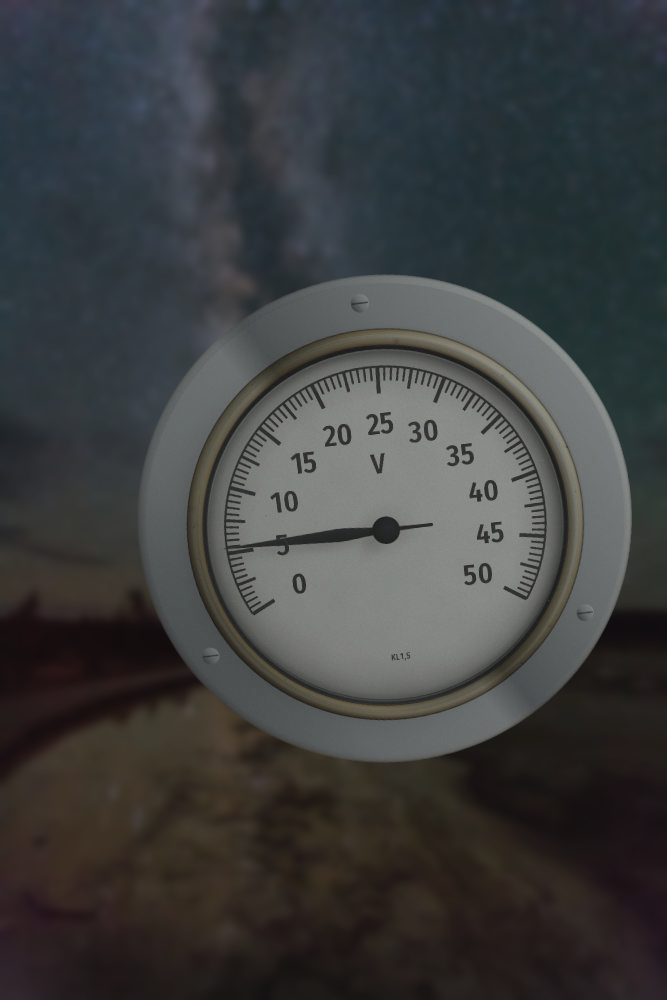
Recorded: 5.5 V
